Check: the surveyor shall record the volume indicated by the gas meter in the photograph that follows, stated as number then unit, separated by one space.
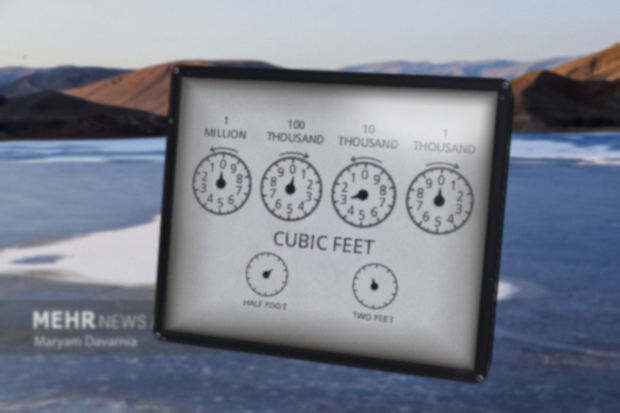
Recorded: 3000 ft³
